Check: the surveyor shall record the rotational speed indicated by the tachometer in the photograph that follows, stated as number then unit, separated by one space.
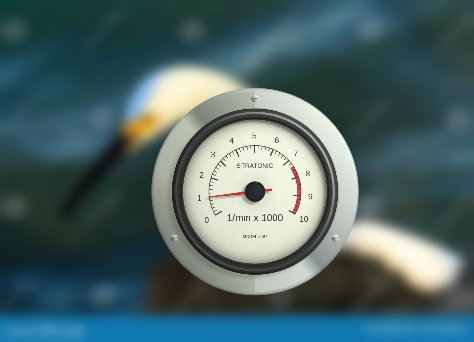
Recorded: 1000 rpm
